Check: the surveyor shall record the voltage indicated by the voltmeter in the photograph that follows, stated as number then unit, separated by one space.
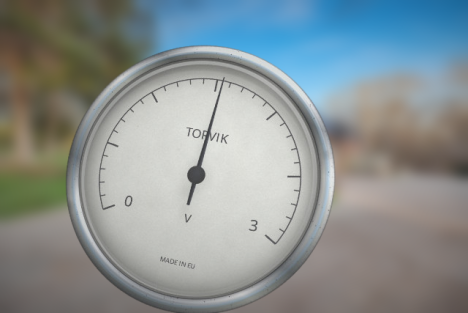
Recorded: 1.55 V
